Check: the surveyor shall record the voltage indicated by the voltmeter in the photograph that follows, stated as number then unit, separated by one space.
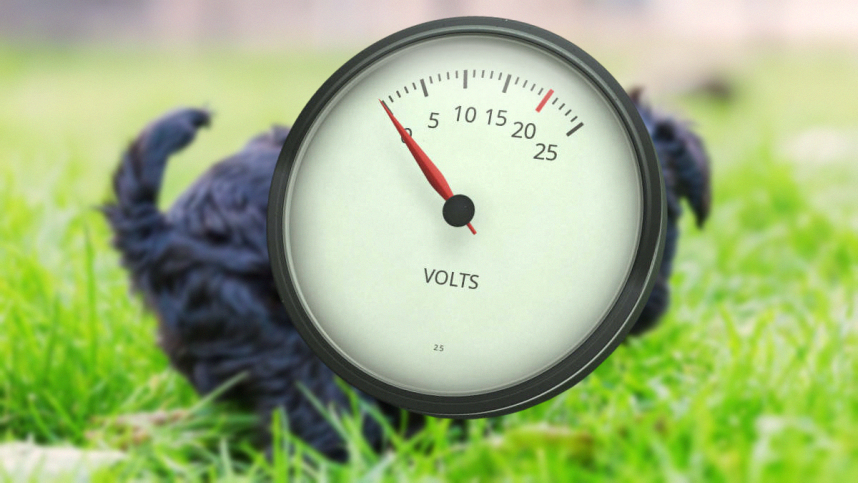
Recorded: 0 V
